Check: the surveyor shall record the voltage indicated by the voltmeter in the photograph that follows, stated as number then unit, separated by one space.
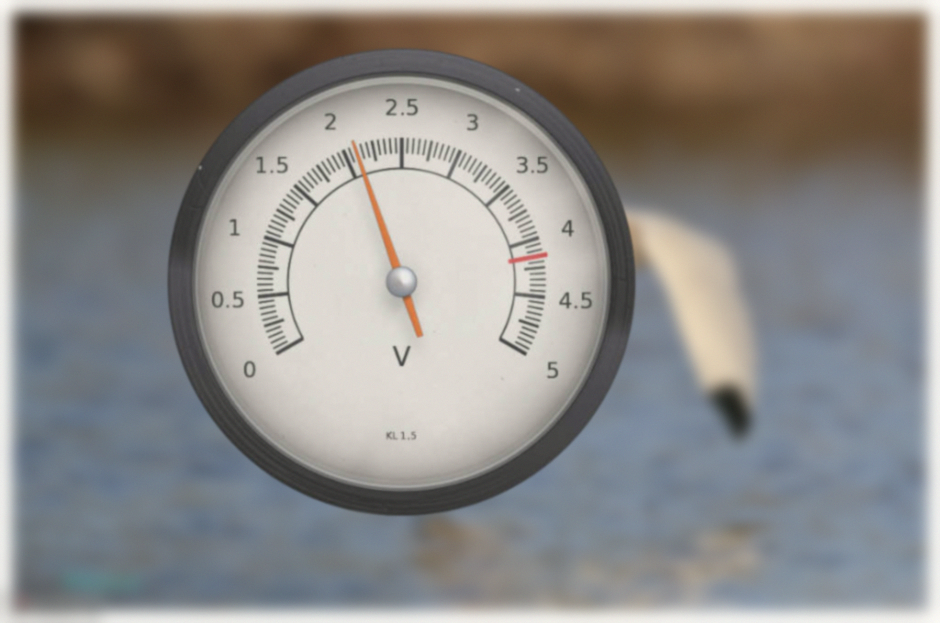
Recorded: 2.1 V
